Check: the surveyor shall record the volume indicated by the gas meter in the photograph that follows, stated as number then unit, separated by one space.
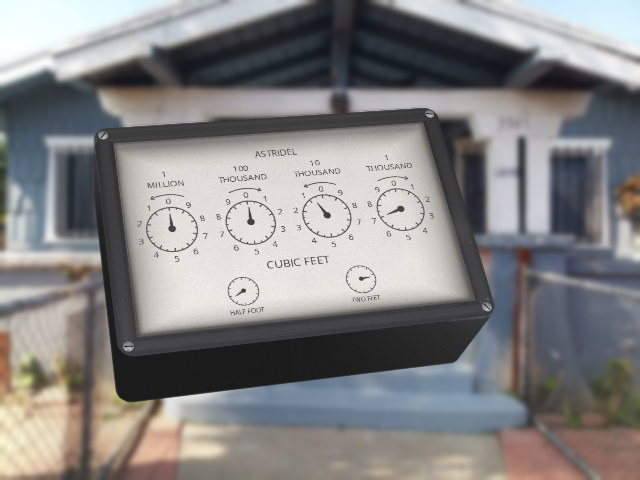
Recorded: 700 ft³
